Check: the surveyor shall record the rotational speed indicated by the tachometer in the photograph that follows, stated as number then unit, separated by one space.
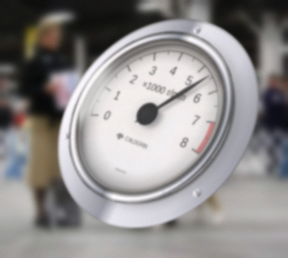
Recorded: 5500 rpm
